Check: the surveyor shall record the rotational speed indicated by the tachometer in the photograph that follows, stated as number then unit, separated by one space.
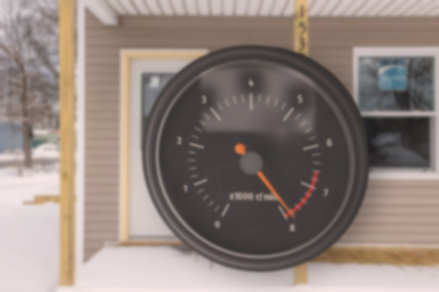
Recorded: 7800 rpm
